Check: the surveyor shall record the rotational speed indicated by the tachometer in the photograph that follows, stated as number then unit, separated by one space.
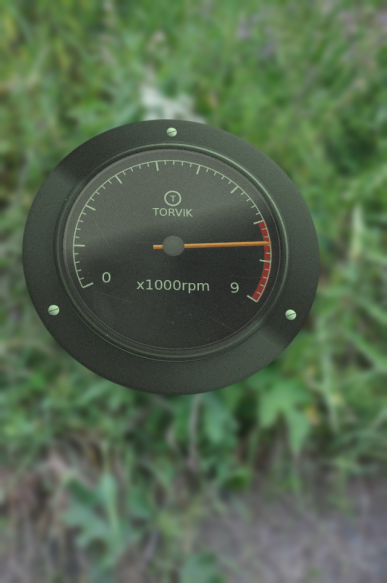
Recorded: 7600 rpm
